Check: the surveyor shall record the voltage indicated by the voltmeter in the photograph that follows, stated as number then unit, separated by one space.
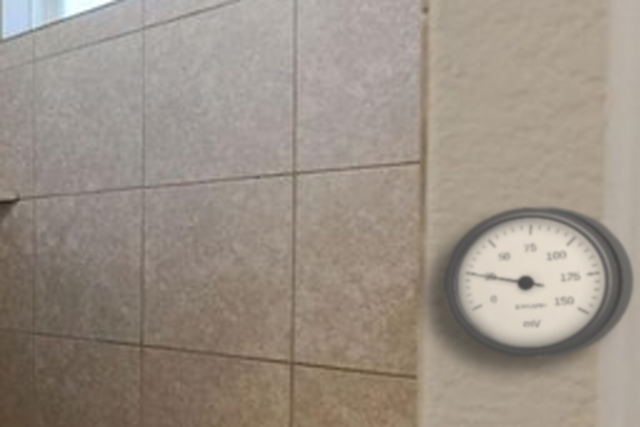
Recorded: 25 mV
